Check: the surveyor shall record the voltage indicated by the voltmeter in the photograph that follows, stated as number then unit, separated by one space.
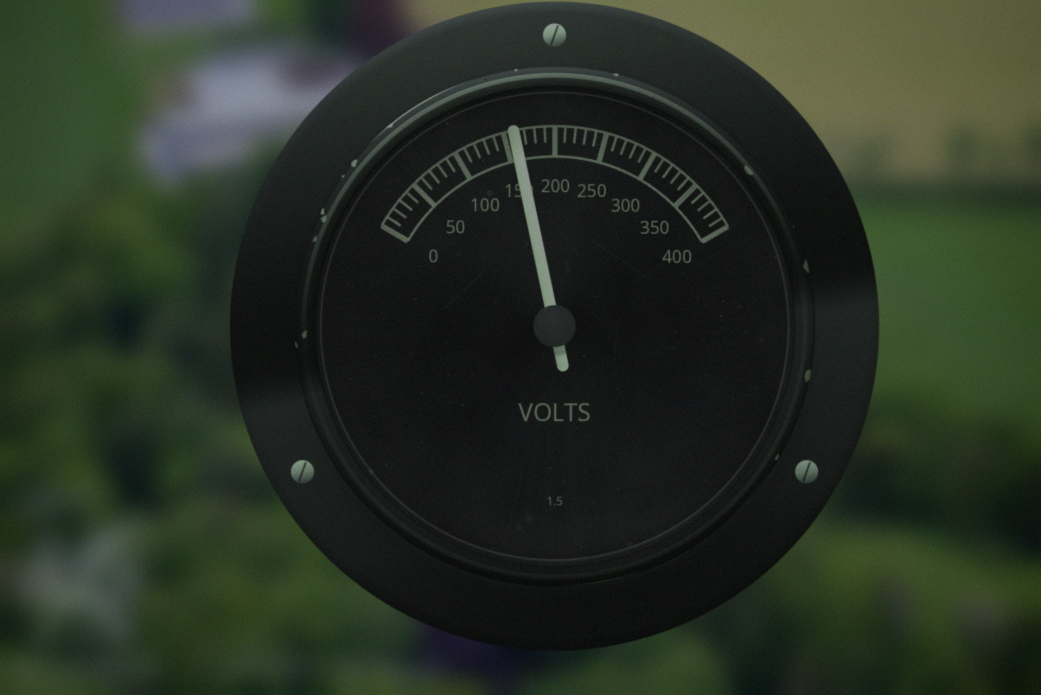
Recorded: 160 V
